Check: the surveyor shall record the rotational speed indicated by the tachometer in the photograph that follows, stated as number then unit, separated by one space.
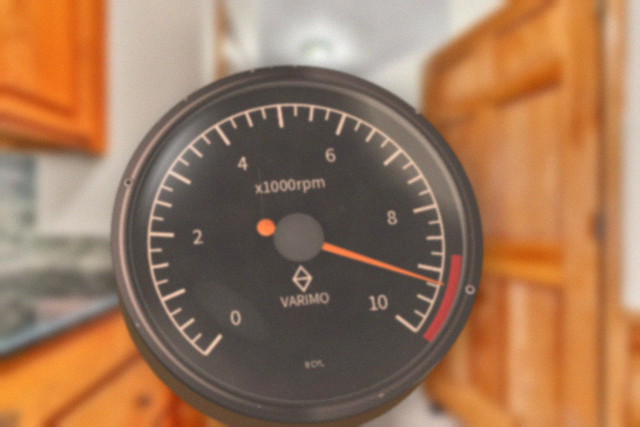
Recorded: 9250 rpm
